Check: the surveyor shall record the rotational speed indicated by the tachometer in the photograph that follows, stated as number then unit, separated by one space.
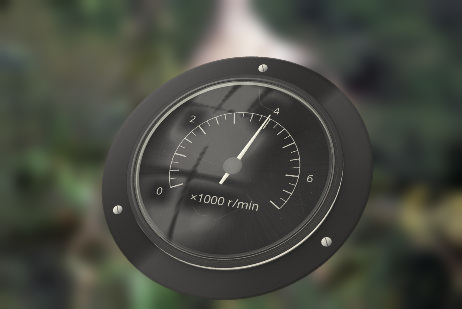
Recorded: 4000 rpm
